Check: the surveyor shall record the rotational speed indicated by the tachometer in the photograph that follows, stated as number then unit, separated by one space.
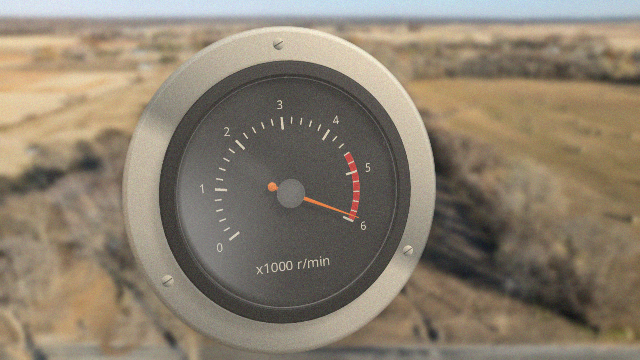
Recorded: 5900 rpm
